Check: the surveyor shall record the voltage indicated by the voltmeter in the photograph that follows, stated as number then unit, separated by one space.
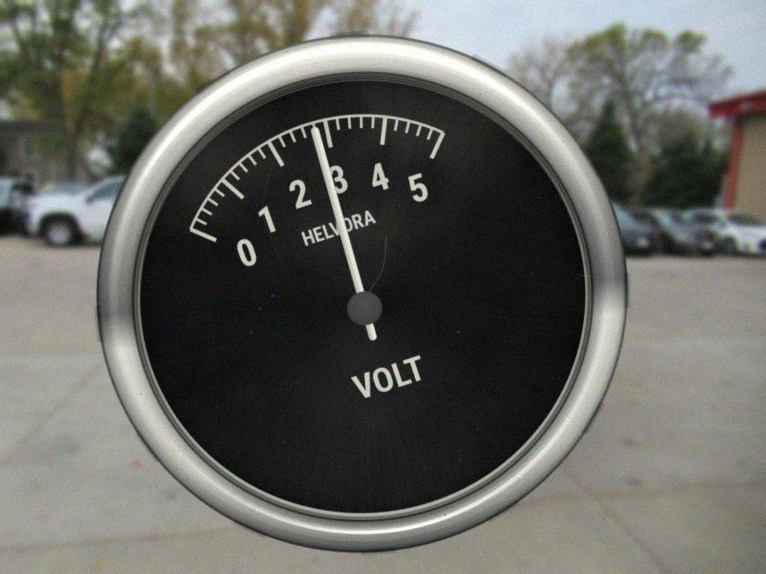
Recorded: 2.8 V
